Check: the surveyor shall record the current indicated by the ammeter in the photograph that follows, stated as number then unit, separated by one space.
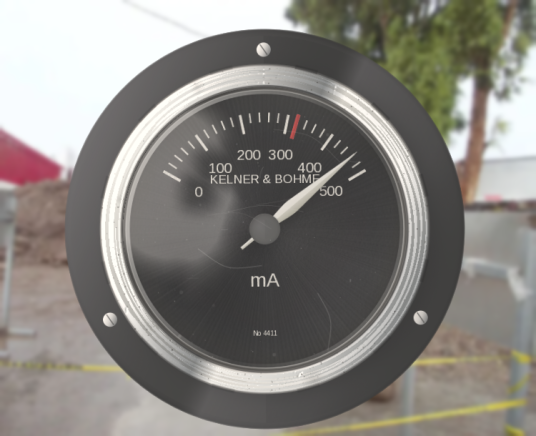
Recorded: 460 mA
